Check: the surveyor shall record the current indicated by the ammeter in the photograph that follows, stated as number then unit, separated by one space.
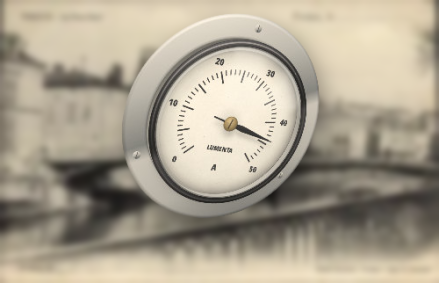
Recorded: 44 A
